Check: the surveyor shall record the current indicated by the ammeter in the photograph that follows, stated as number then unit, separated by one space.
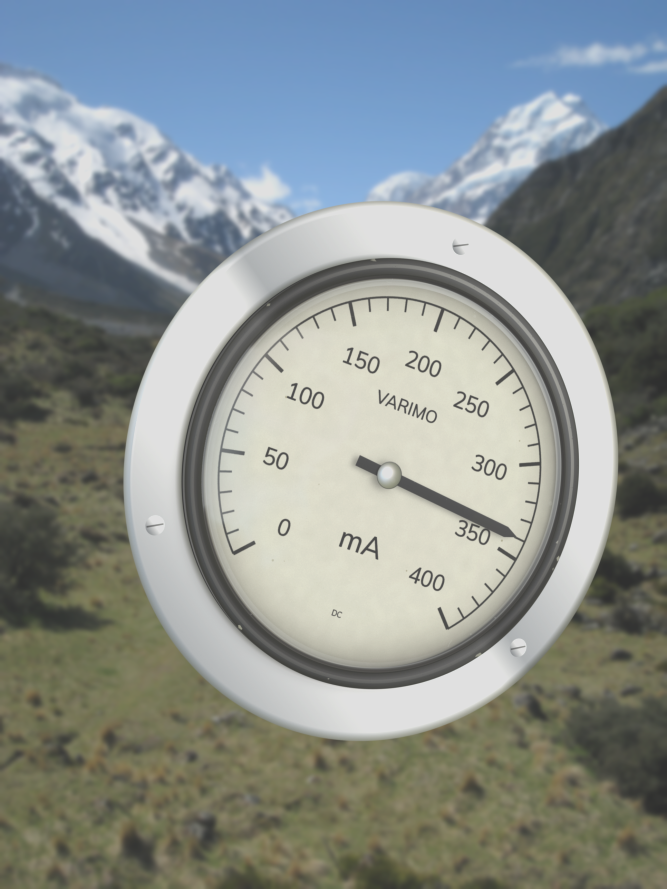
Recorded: 340 mA
